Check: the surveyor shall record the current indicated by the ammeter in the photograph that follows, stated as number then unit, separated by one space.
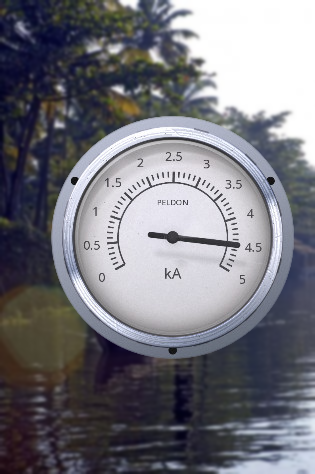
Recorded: 4.5 kA
